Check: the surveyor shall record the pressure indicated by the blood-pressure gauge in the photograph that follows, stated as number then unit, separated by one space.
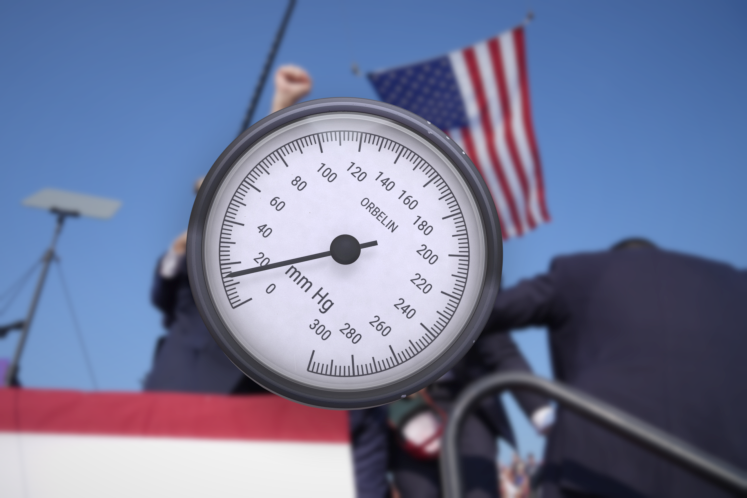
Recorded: 14 mmHg
